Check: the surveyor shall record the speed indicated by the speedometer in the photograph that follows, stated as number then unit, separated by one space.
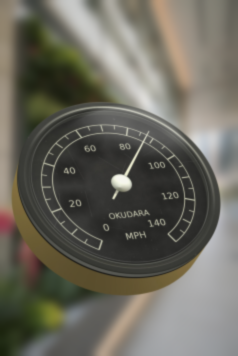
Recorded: 87.5 mph
